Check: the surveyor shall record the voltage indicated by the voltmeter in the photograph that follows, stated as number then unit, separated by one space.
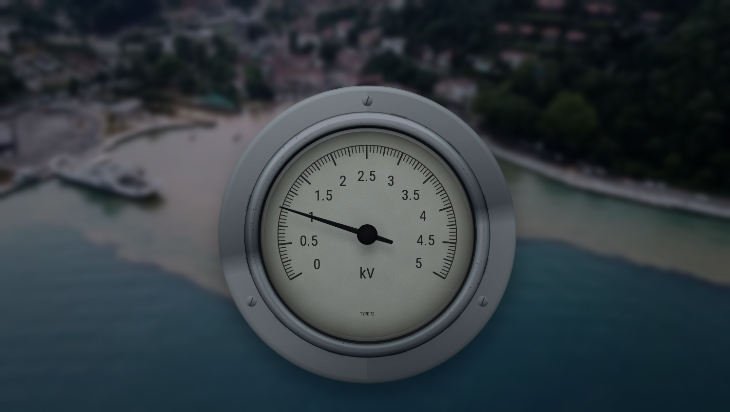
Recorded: 1 kV
